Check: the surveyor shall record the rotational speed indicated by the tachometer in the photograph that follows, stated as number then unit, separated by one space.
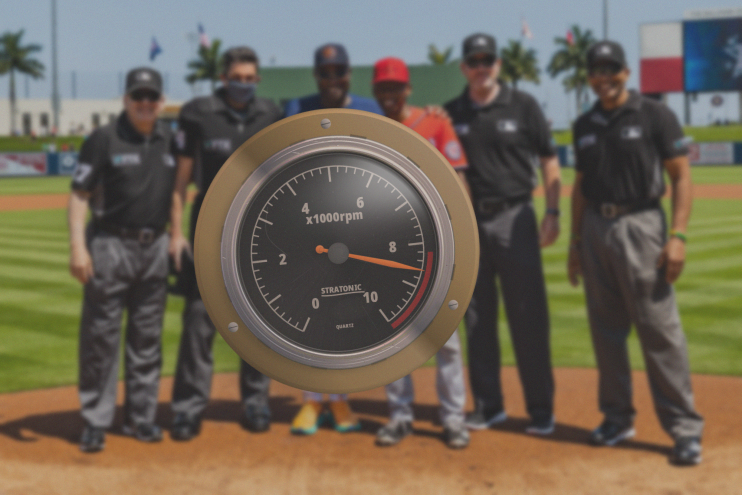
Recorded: 8600 rpm
